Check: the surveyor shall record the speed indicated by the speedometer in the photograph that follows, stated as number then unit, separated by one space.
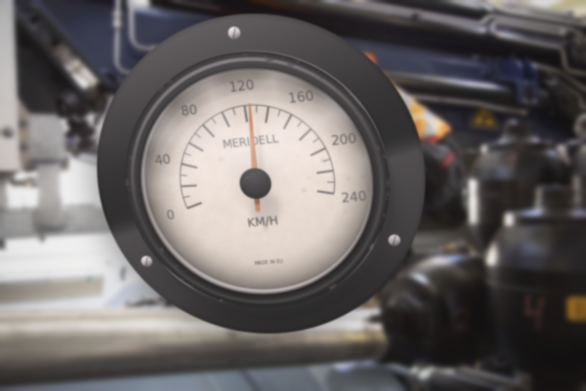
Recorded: 125 km/h
